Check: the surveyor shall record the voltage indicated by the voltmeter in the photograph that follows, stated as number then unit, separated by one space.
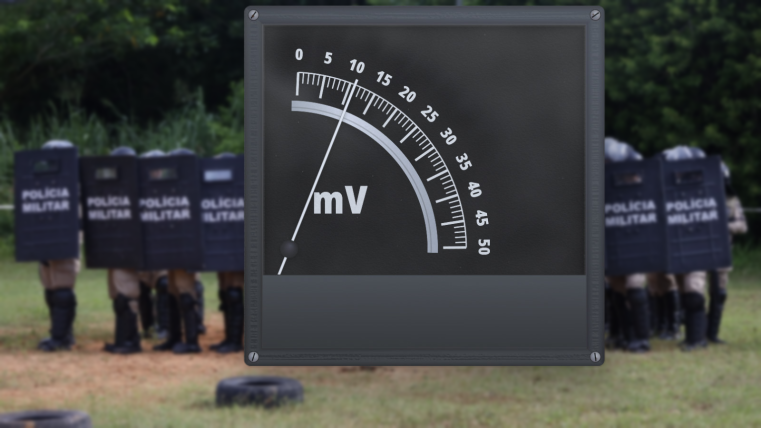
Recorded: 11 mV
